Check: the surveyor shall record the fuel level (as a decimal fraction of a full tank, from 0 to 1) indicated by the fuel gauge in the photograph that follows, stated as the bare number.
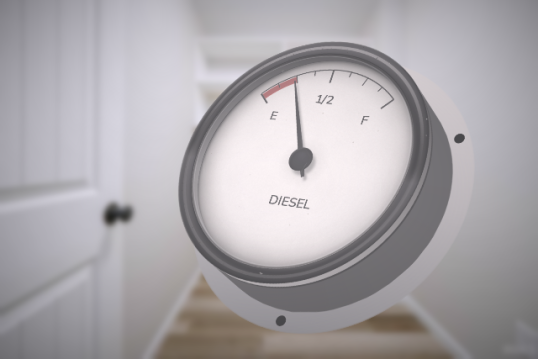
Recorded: 0.25
